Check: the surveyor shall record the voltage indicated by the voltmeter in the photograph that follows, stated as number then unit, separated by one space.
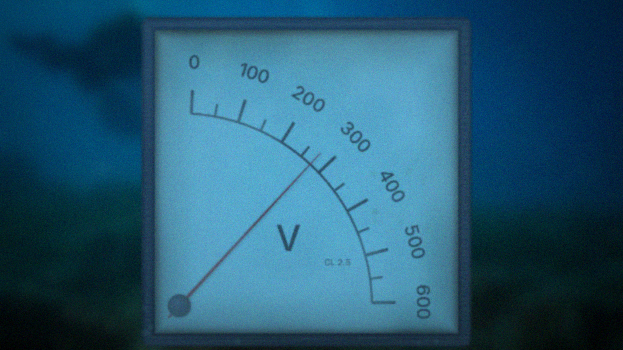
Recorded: 275 V
